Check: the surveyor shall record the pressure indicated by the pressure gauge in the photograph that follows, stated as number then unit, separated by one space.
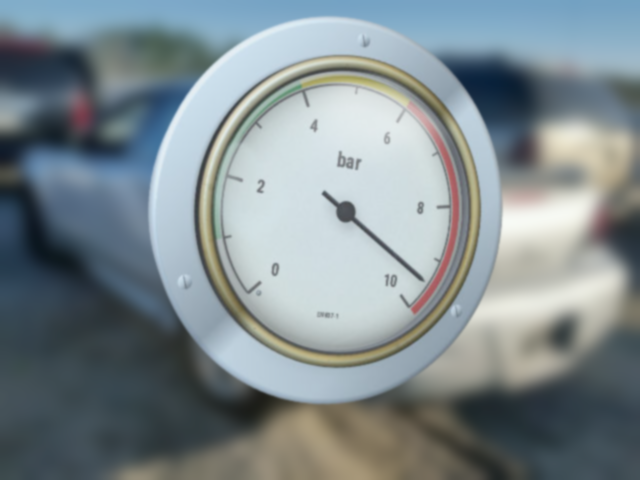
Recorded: 9.5 bar
